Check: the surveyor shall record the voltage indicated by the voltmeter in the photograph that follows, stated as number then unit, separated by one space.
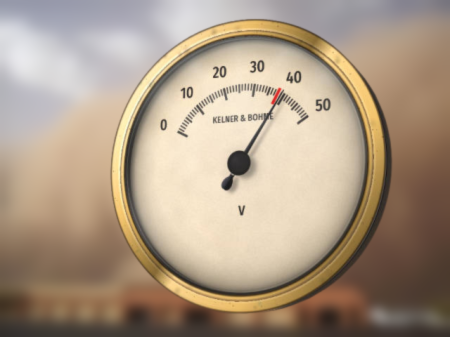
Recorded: 40 V
